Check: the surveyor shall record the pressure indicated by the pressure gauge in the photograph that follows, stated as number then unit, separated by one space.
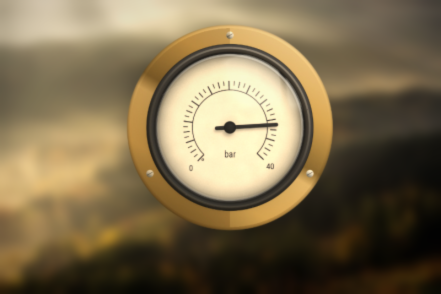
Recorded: 33 bar
